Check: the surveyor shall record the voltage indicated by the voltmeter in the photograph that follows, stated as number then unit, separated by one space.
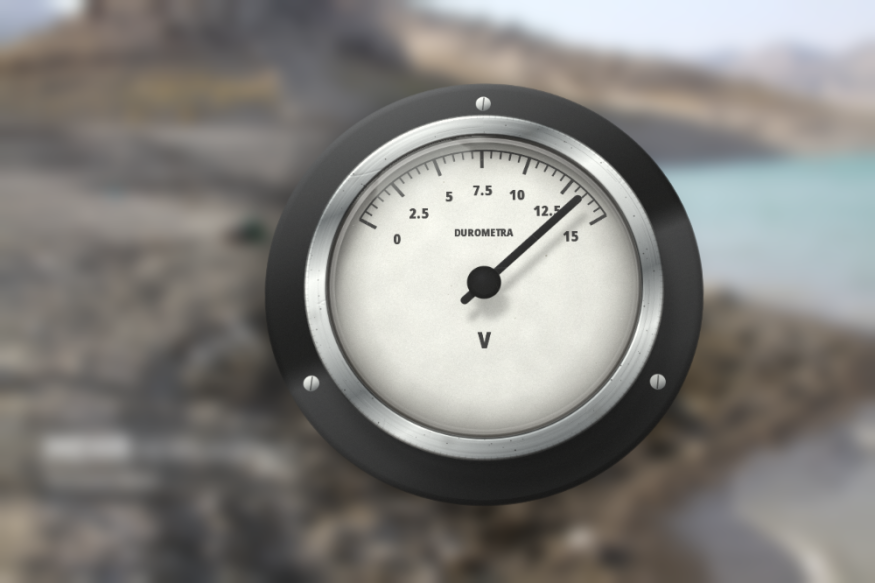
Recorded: 13.5 V
